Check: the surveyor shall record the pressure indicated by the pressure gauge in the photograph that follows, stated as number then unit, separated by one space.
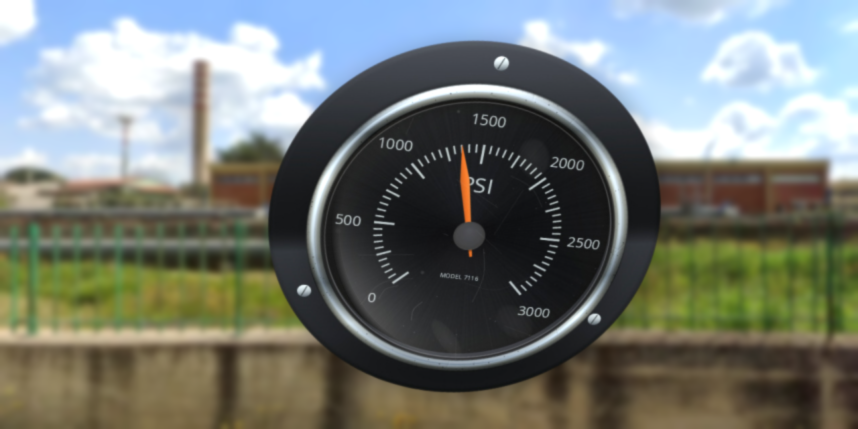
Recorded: 1350 psi
